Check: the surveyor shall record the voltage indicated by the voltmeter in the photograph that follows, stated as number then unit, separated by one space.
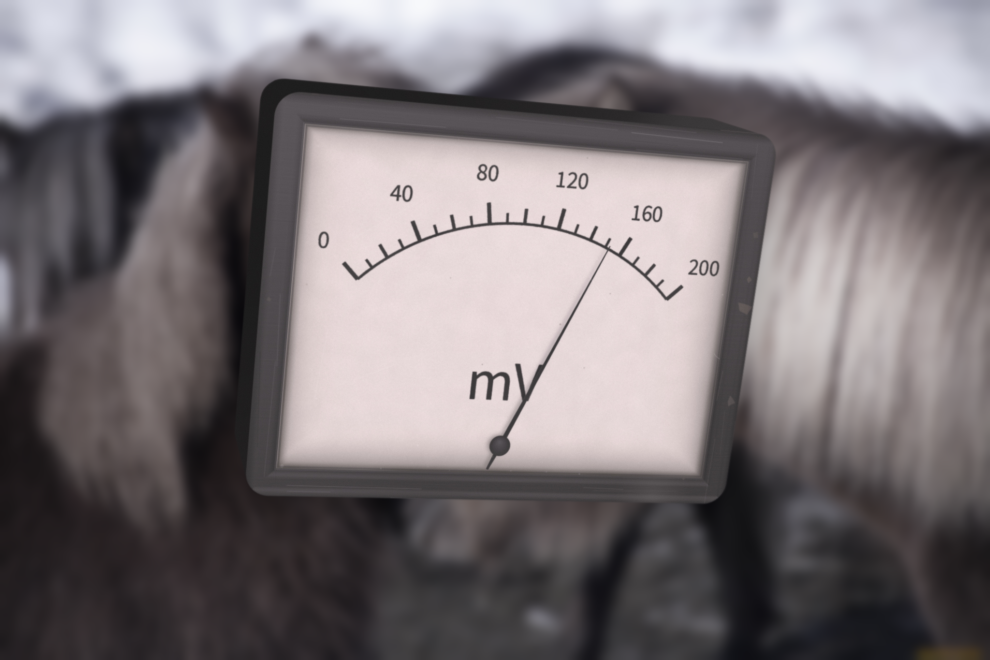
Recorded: 150 mV
